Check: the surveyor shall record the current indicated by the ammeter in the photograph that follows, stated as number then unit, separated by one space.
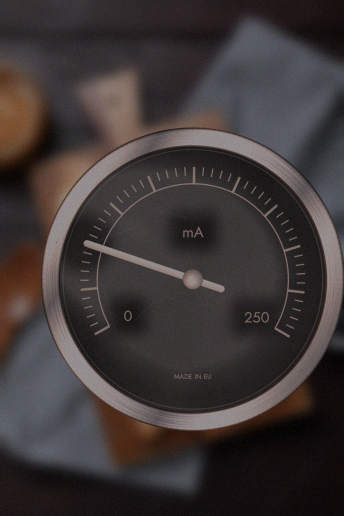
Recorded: 50 mA
